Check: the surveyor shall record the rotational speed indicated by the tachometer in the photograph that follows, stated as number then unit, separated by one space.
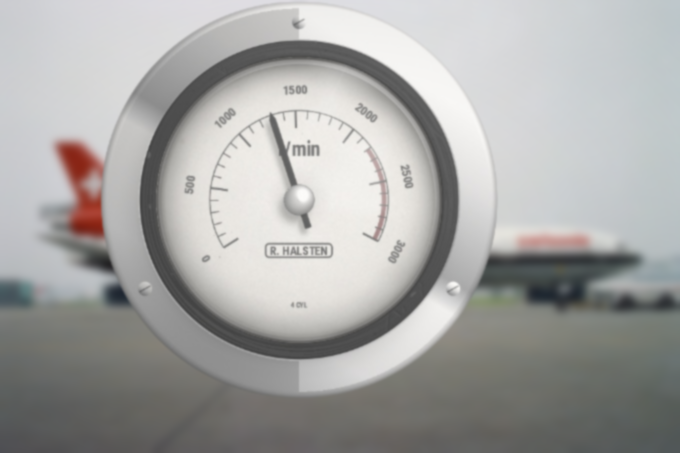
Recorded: 1300 rpm
